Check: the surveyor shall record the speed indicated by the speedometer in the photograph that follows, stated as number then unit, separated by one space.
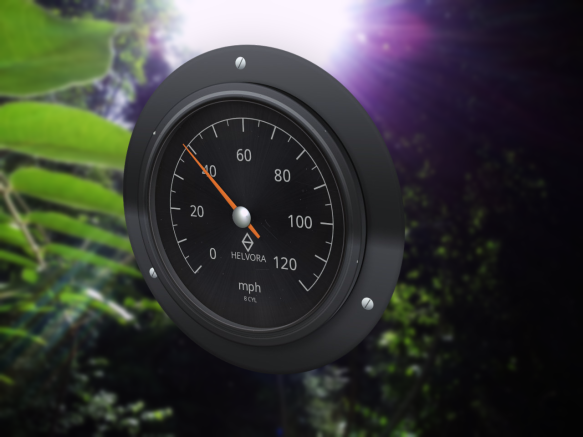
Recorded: 40 mph
